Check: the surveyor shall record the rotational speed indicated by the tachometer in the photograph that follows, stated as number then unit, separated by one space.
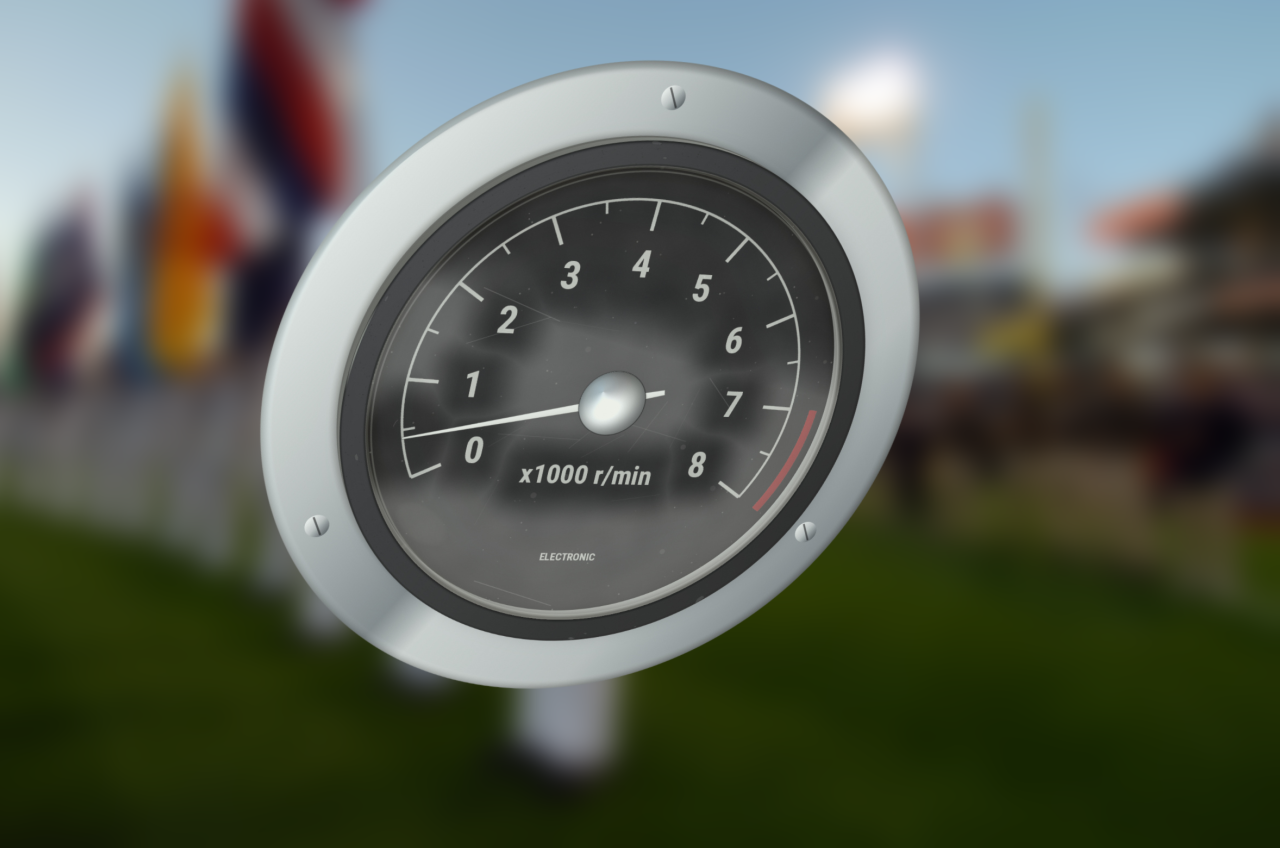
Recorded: 500 rpm
